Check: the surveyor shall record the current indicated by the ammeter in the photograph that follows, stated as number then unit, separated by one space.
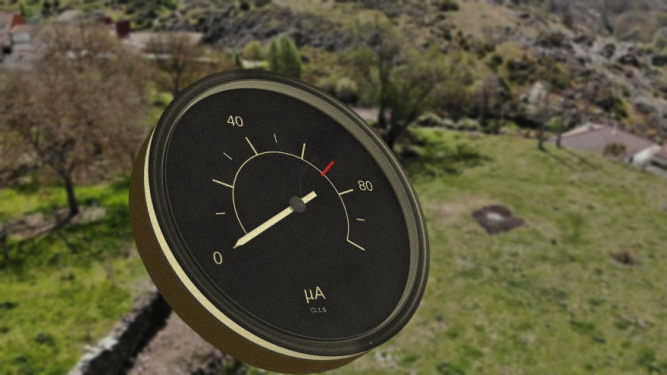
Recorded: 0 µA
